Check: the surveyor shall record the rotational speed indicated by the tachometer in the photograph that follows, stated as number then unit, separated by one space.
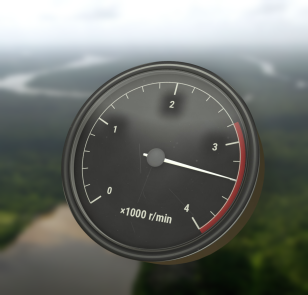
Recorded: 3400 rpm
